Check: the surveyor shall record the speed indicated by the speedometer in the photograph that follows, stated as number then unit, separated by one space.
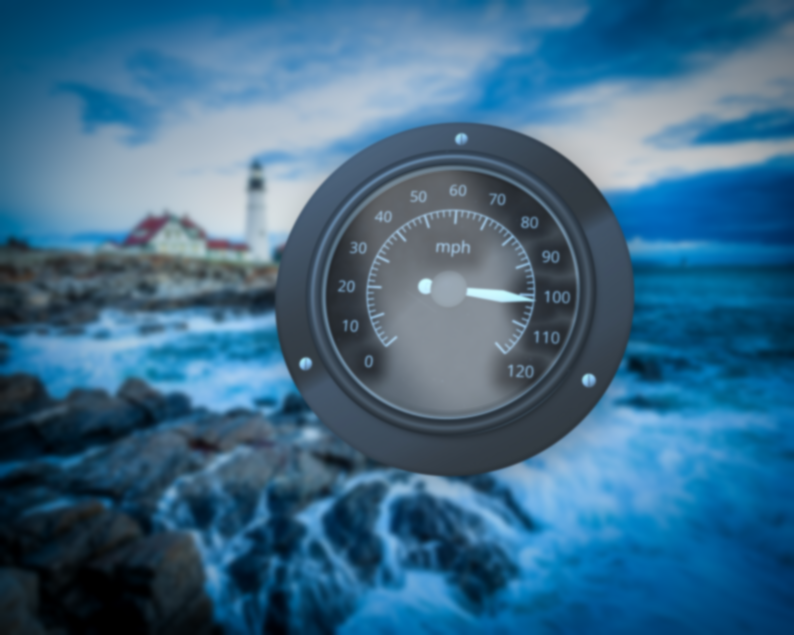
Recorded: 102 mph
